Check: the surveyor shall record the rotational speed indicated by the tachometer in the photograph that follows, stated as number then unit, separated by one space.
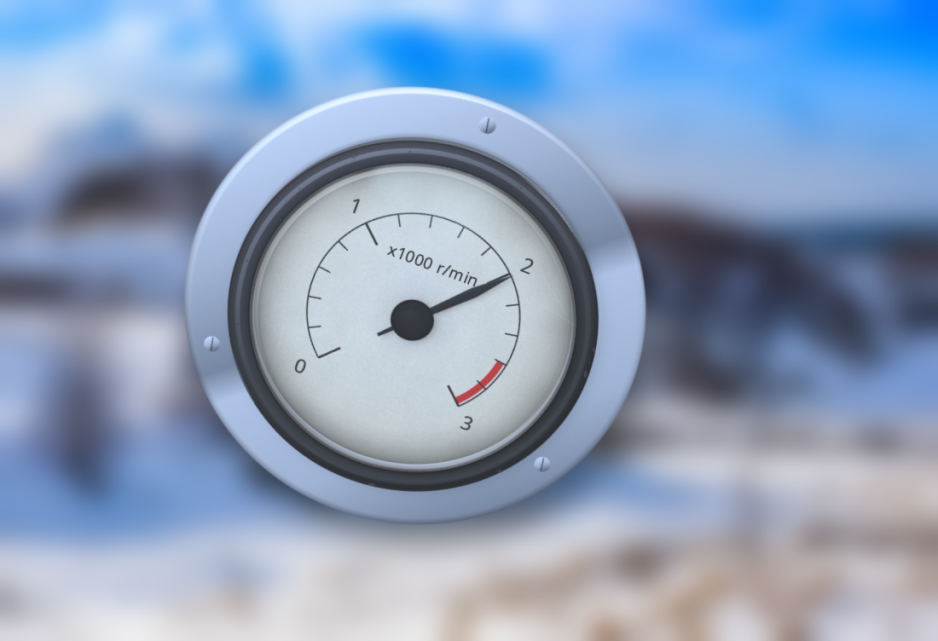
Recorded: 2000 rpm
